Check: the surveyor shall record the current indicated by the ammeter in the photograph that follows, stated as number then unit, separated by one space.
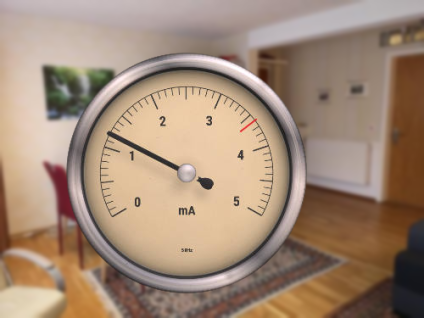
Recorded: 1.2 mA
